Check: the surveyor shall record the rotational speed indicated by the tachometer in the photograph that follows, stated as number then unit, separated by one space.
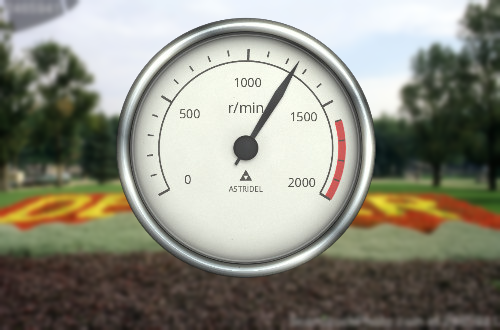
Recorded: 1250 rpm
